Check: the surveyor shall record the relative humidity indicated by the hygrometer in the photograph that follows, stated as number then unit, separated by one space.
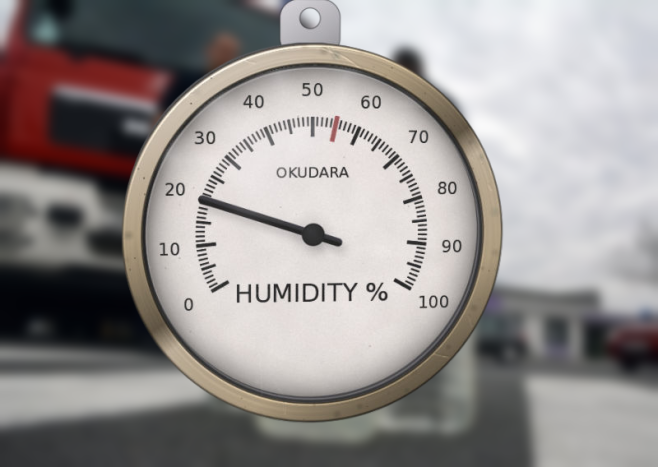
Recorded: 20 %
